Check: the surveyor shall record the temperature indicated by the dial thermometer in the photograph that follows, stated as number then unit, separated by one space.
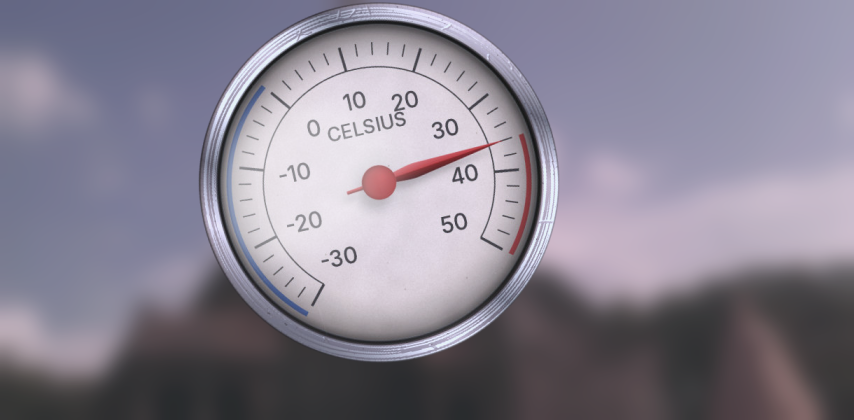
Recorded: 36 °C
